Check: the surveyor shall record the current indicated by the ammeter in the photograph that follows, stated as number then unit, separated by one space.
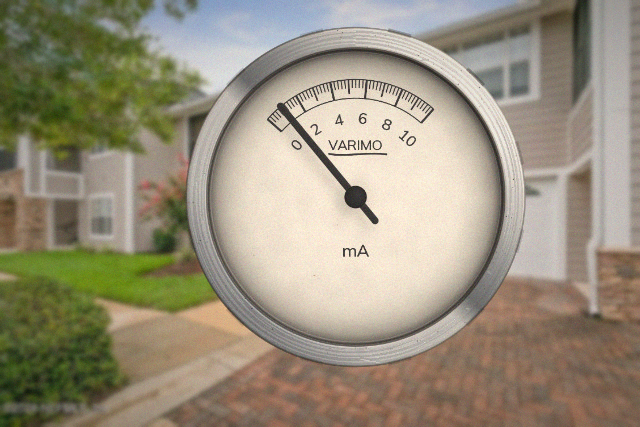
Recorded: 1 mA
